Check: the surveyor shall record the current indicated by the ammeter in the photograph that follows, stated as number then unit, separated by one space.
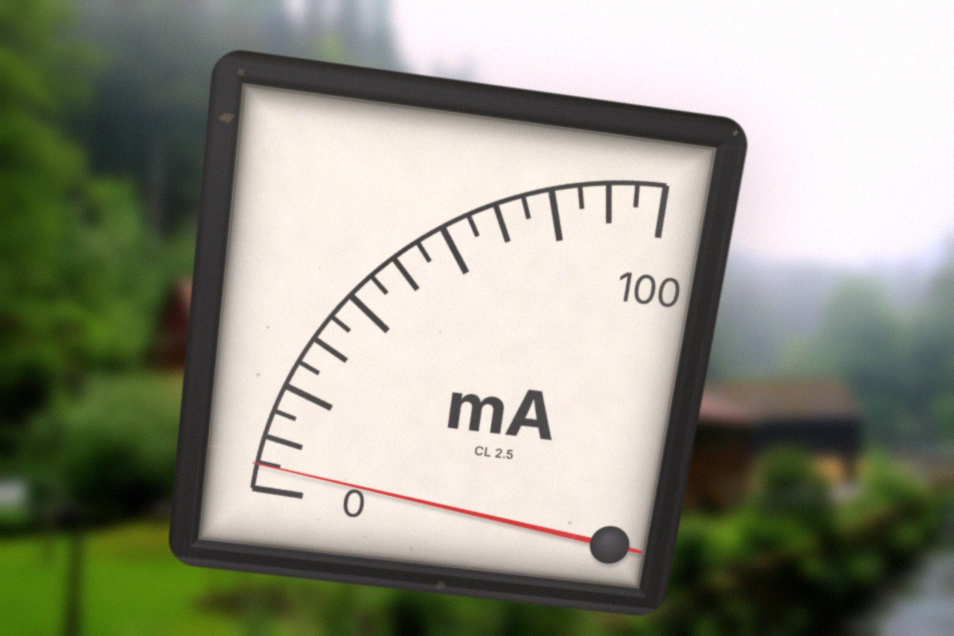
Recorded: 5 mA
